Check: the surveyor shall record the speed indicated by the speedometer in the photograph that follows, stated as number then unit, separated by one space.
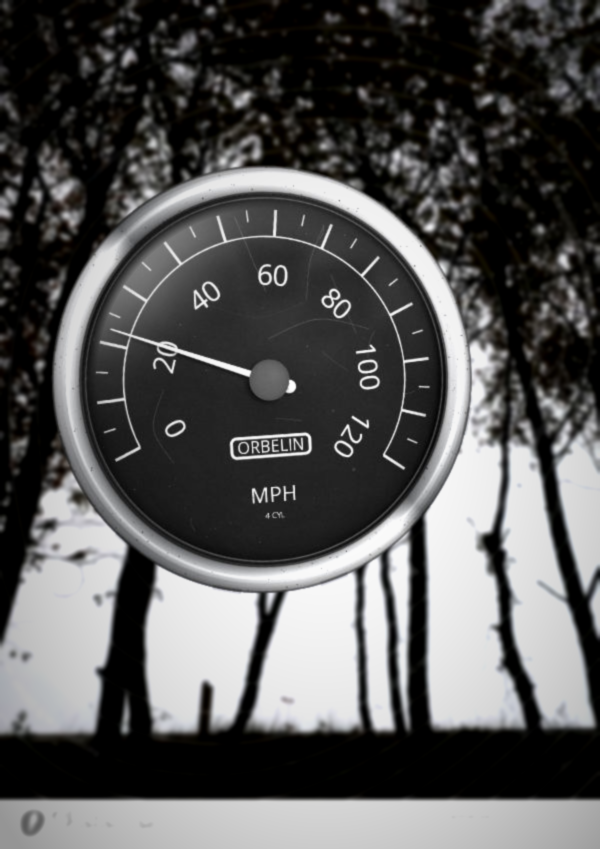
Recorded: 22.5 mph
